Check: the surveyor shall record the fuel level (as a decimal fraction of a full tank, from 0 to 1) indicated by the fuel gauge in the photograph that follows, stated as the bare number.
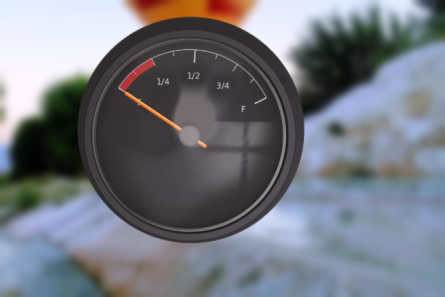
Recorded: 0
